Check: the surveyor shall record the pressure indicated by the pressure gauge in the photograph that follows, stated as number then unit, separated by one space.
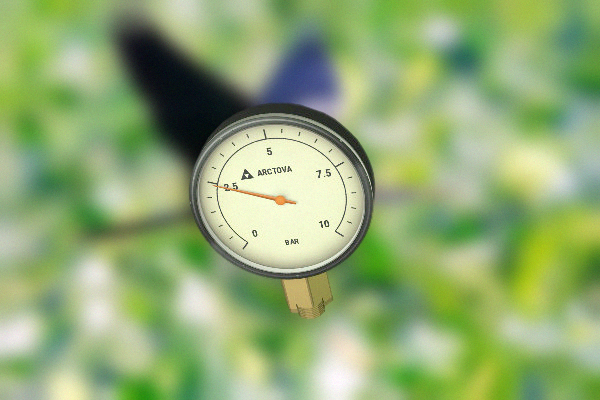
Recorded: 2.5 bar
